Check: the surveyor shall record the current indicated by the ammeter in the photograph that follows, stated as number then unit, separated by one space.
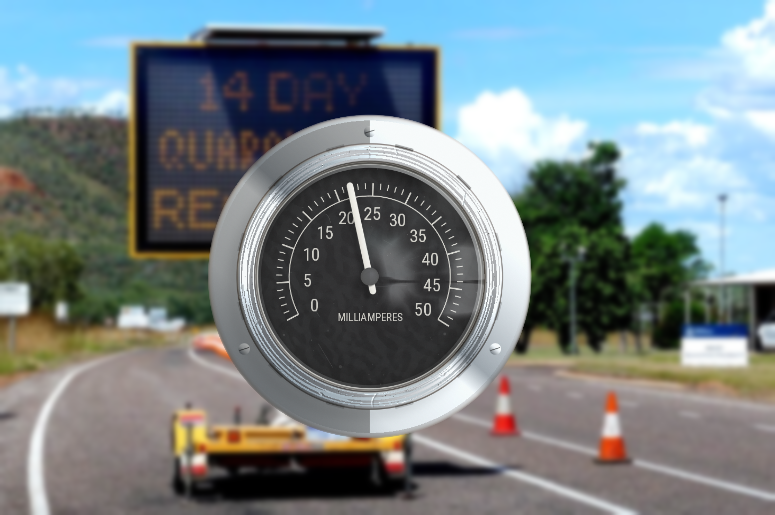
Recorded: 22 mA
